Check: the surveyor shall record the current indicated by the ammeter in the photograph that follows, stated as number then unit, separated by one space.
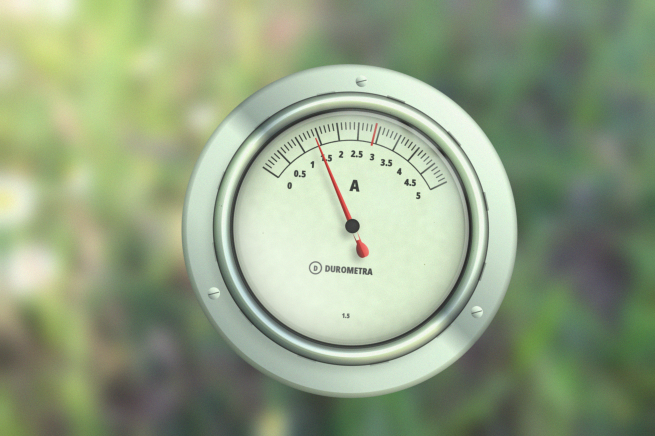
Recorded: 1.4 A
